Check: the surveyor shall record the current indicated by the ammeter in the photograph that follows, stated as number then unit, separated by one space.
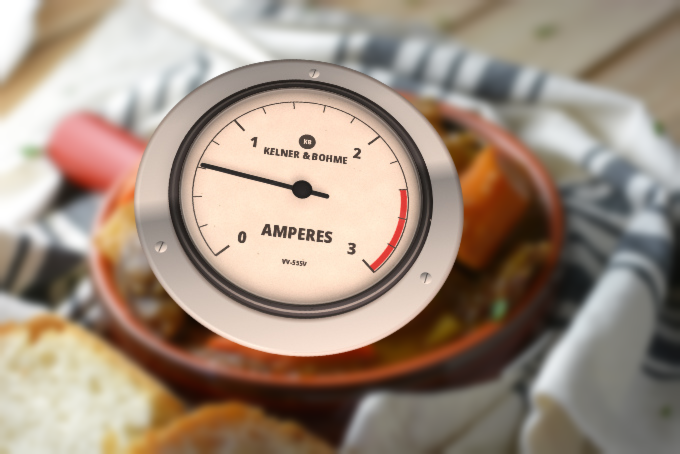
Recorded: 0.6 A
